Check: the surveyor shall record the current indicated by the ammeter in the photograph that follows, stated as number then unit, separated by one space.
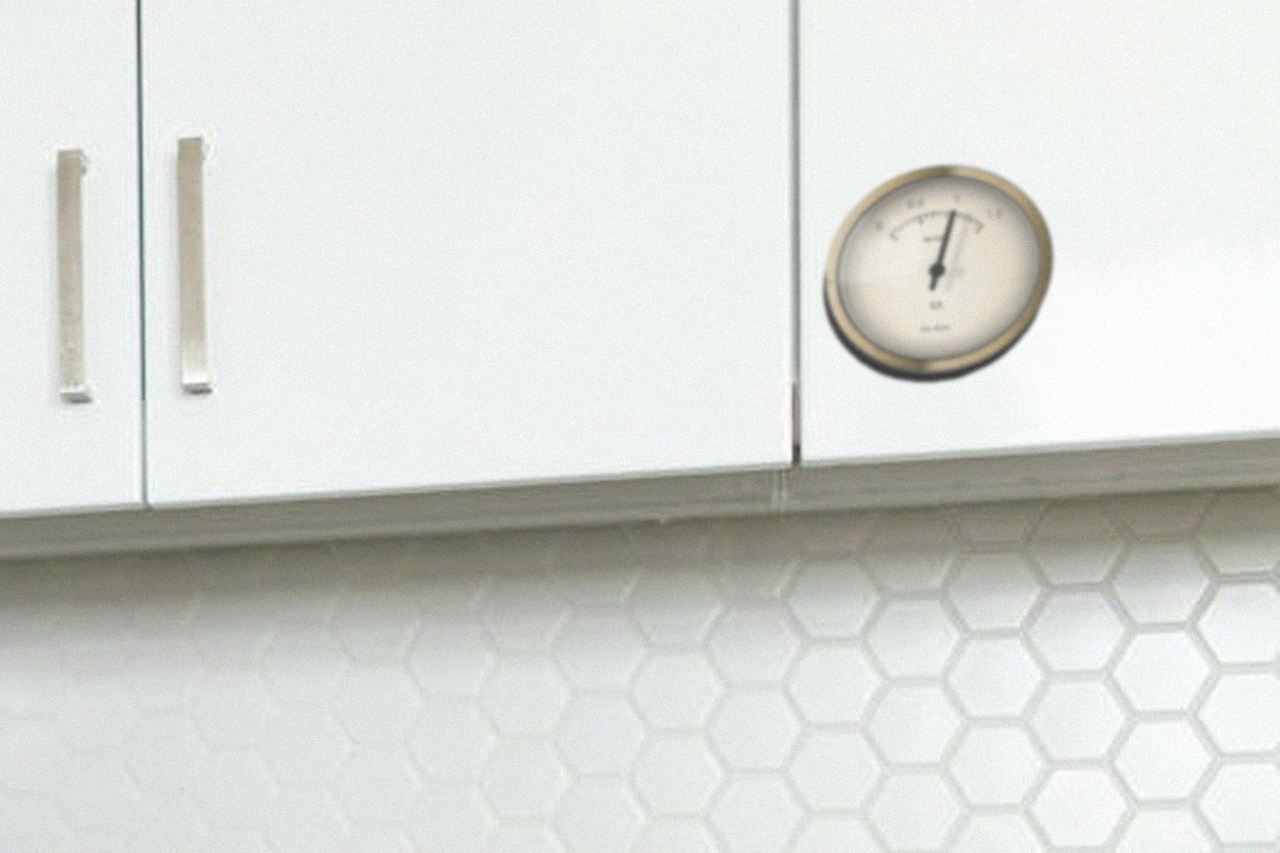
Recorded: 1 kA
